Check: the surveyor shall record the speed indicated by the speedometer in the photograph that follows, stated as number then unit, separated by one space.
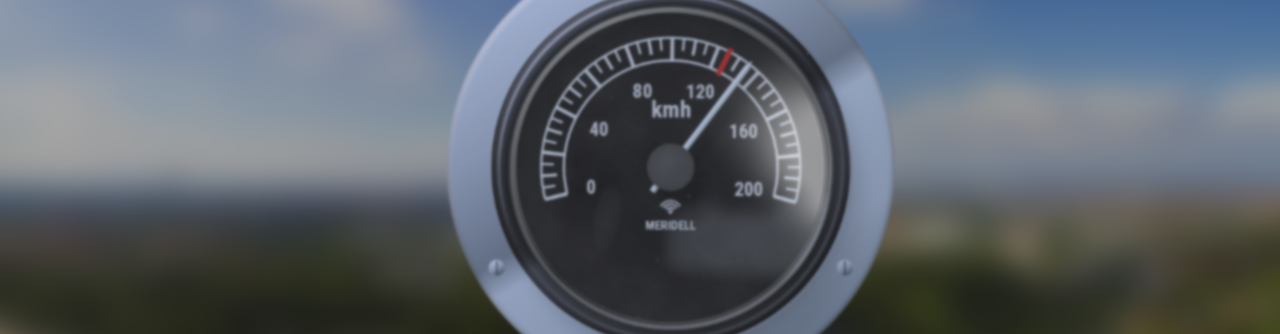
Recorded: 135 km/h
